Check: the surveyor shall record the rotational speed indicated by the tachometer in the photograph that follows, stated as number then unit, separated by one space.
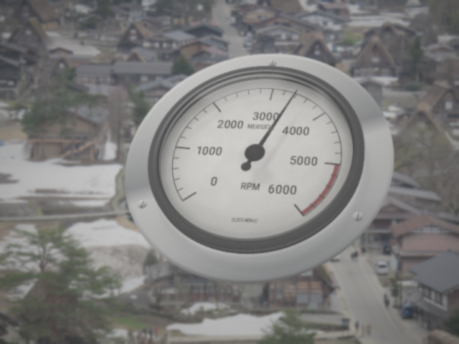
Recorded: 3400 rpm
